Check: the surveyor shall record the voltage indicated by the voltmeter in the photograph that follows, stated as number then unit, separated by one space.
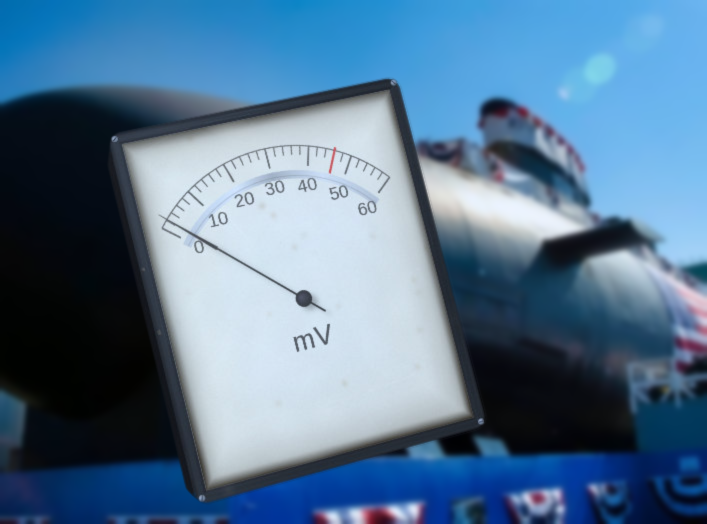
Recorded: 2 mV
